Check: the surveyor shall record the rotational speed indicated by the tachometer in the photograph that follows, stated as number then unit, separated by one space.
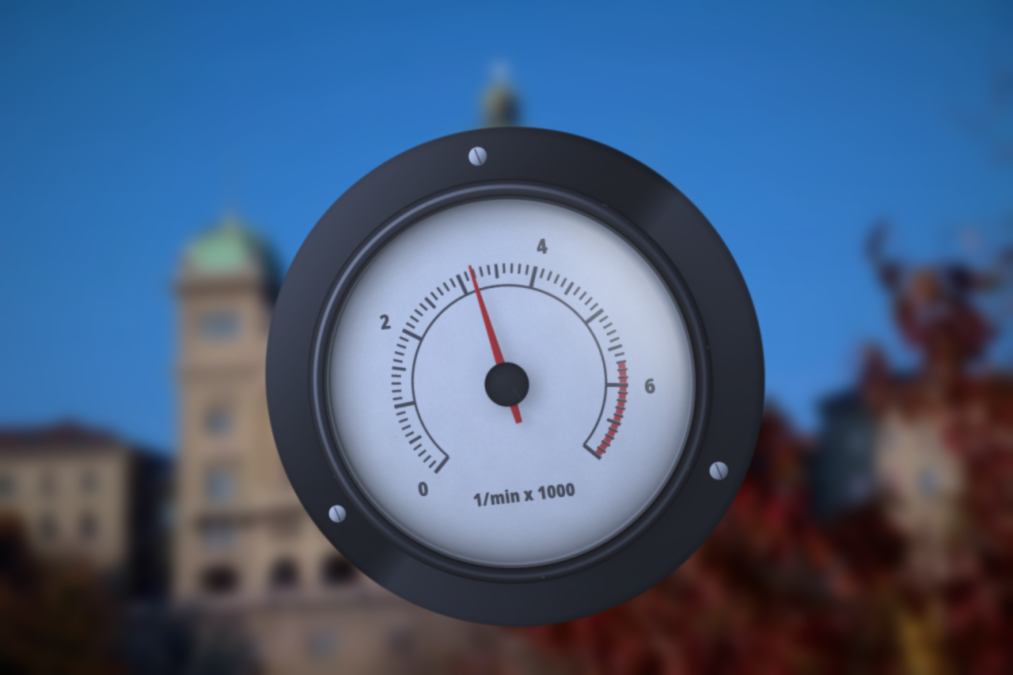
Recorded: 3200 rpm
